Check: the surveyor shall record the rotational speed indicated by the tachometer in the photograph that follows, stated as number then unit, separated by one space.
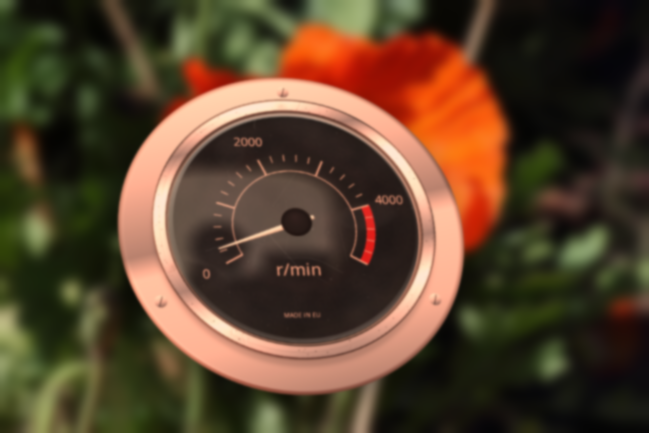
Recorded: 200 rpm
